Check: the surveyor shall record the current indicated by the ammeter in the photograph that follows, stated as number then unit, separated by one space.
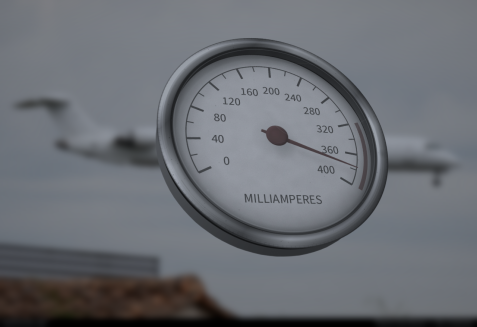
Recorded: 380 mA
